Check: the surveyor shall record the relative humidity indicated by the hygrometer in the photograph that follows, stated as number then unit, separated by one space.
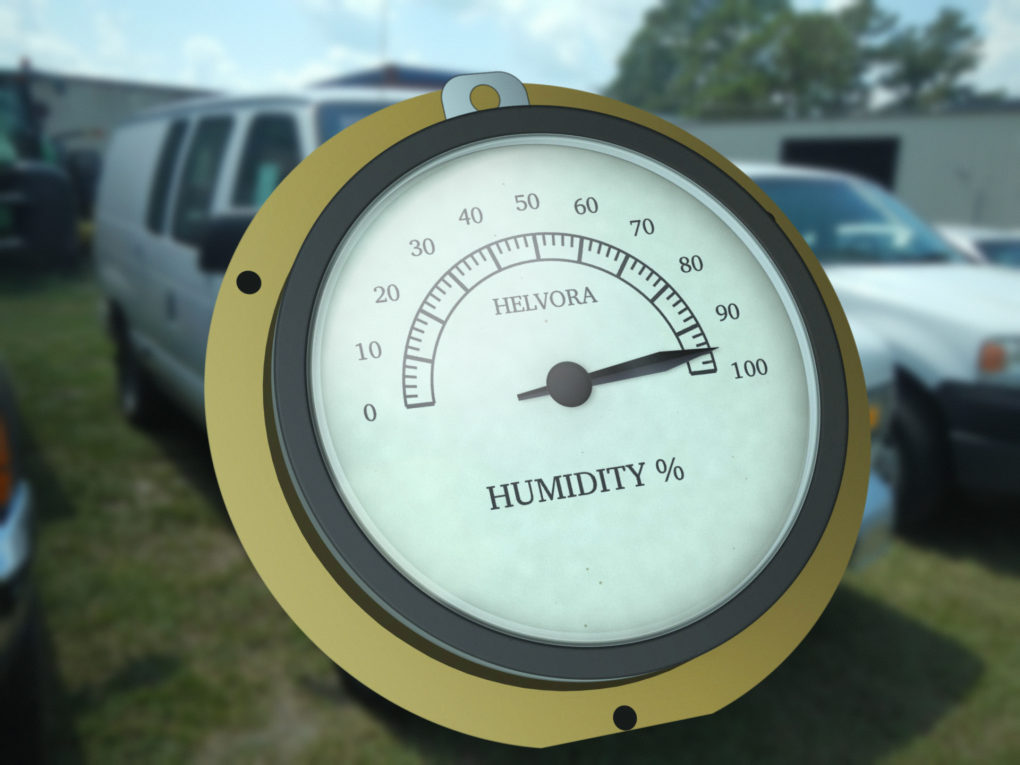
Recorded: 96 %
